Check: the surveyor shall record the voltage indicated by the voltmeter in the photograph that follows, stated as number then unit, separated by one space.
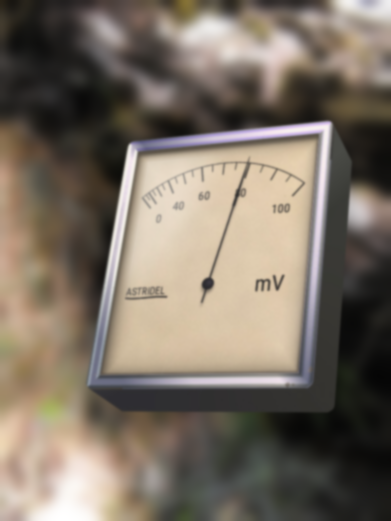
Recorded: 80 mV
